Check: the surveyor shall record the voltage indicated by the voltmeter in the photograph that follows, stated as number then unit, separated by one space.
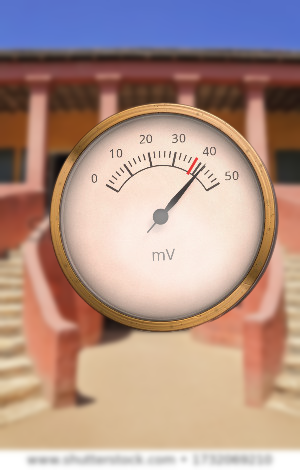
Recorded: 42 mV
